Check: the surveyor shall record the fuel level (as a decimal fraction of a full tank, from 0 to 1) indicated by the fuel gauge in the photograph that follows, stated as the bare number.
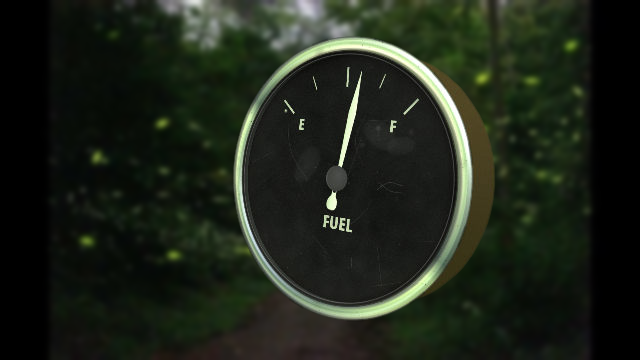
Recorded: 0.625
